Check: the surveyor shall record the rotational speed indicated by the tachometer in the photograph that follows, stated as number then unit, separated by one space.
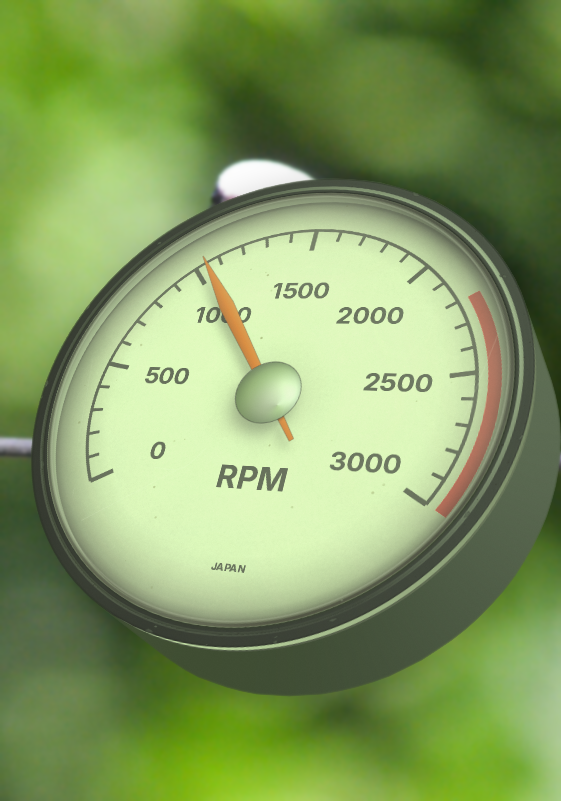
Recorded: 1050 rpm
